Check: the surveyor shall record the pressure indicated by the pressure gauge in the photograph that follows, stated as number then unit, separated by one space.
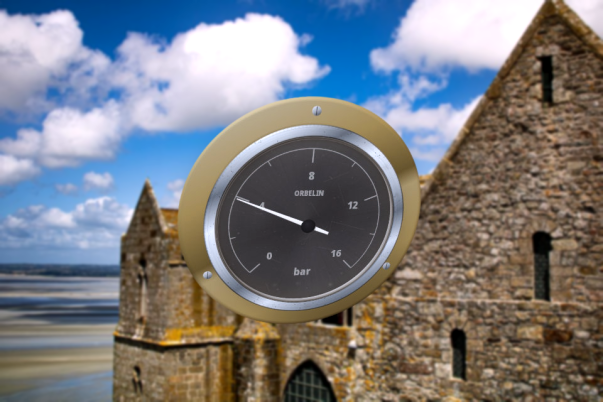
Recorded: 4 bar
